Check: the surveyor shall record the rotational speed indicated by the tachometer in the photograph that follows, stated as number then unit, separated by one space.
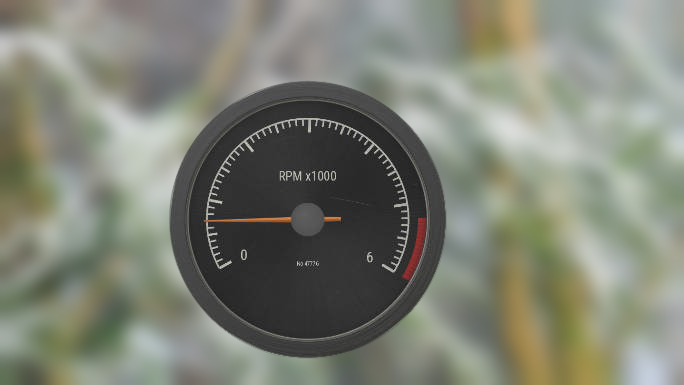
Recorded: 700 rpm
